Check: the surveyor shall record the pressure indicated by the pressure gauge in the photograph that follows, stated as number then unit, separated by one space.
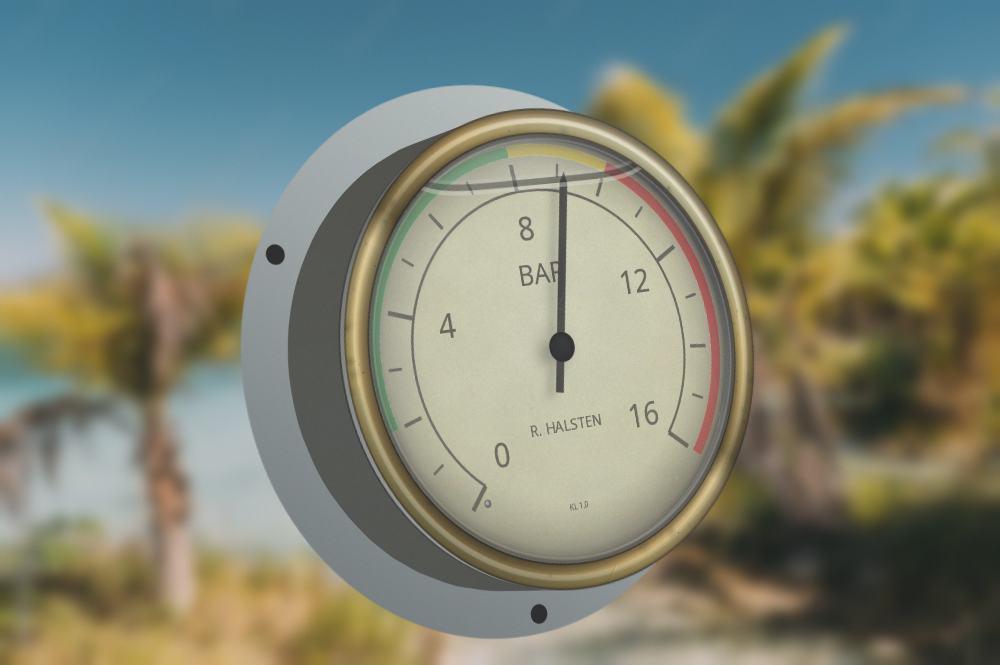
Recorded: 9 bar
